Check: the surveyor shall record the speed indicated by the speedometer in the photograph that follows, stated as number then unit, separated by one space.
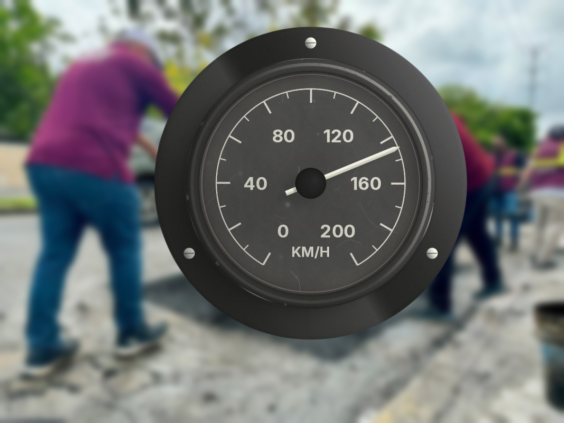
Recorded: 145 km/h
